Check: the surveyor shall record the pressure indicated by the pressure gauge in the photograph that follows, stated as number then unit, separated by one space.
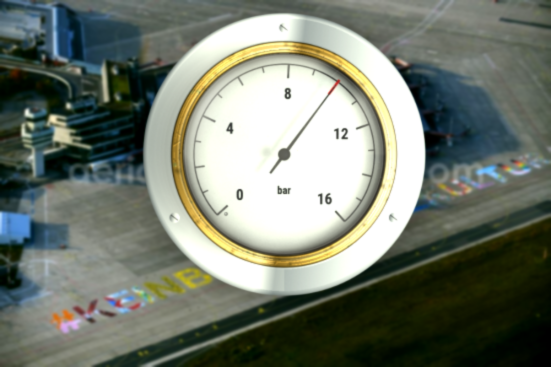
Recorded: 10 bar
